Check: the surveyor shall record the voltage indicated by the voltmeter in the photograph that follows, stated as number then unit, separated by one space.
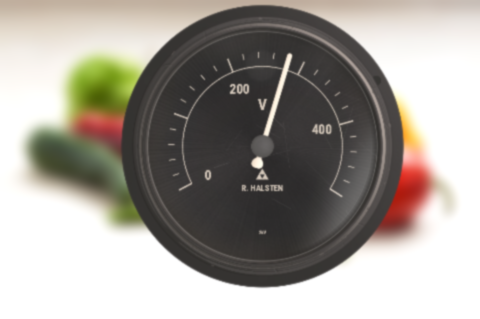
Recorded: 280 V
